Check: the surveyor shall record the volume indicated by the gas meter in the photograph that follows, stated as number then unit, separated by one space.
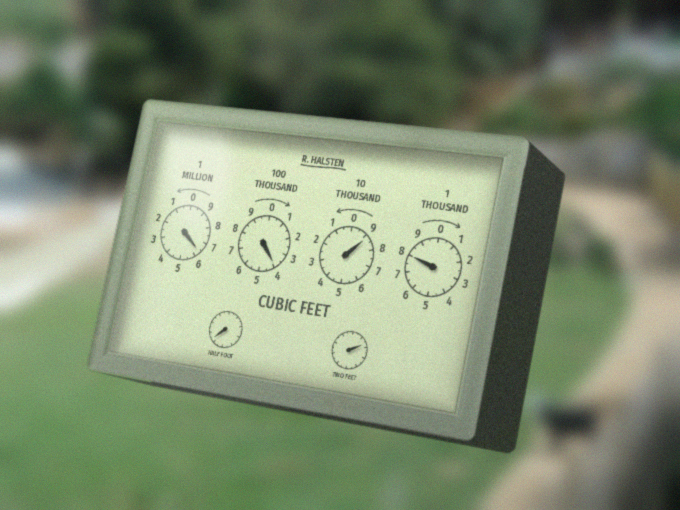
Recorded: 638800 ft³
